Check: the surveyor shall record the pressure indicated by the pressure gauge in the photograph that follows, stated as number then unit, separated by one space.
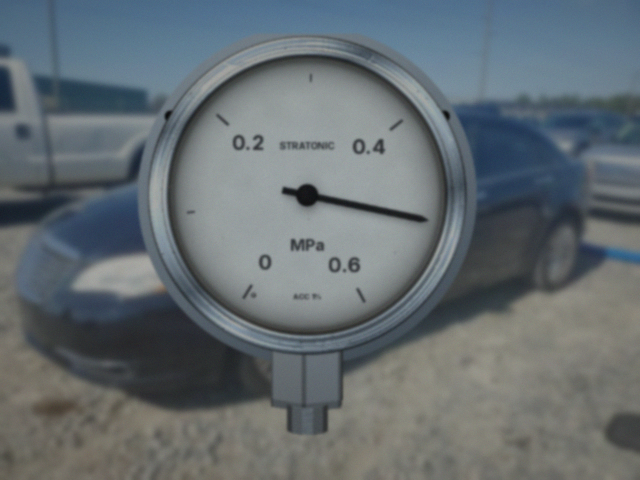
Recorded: 0.5 MPa
